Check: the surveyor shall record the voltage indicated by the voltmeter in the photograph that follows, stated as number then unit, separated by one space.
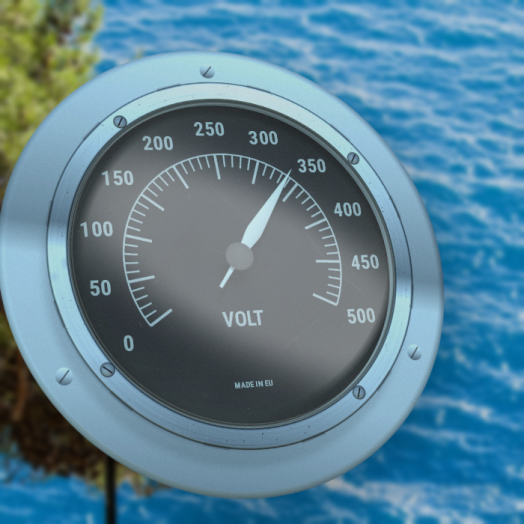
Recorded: 335 V
